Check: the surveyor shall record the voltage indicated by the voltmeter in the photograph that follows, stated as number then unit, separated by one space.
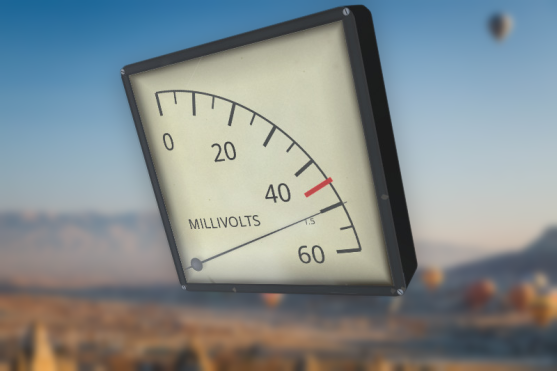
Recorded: 50 mV
